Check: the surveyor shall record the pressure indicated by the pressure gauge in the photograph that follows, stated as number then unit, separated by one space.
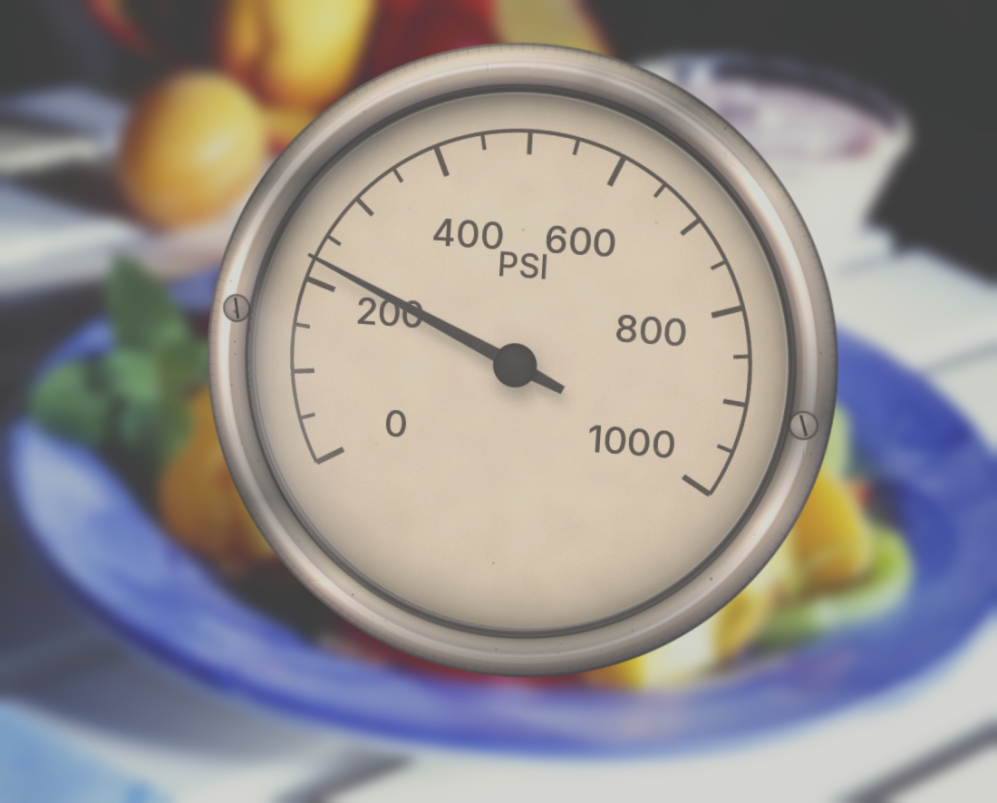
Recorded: 225 psi
